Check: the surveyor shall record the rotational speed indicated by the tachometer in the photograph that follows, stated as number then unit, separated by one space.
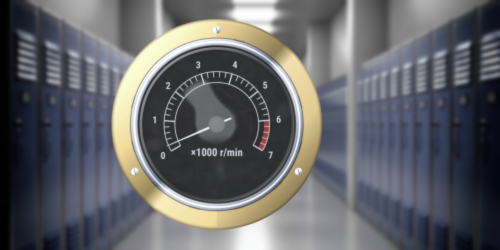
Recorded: 200 rpm
